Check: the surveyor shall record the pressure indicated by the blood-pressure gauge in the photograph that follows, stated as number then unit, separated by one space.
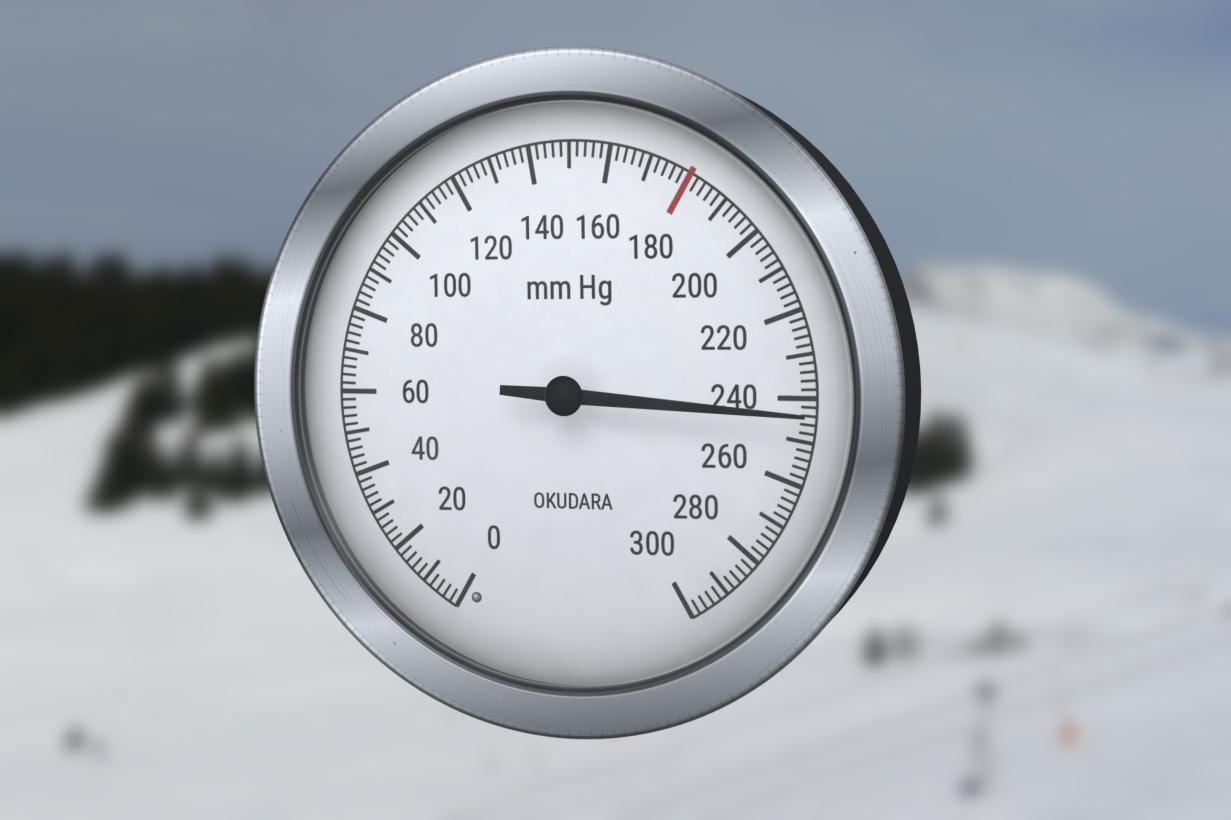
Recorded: 244 mmHg
